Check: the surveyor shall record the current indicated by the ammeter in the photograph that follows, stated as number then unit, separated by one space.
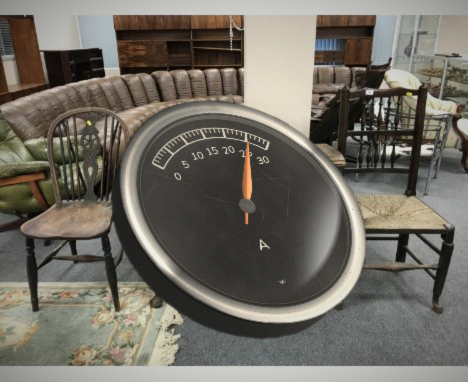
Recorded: 25 A
